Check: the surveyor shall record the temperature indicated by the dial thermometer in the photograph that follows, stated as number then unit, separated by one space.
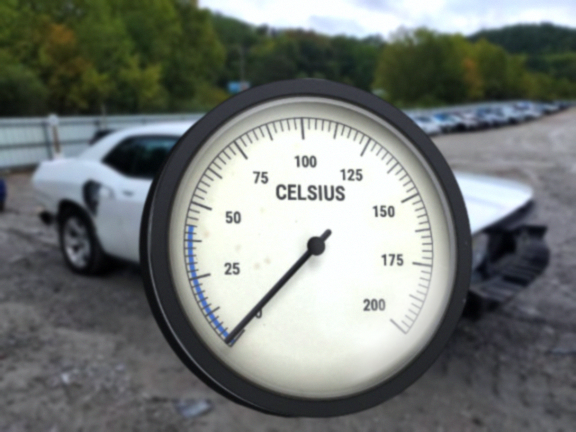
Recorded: 2.5 °C
